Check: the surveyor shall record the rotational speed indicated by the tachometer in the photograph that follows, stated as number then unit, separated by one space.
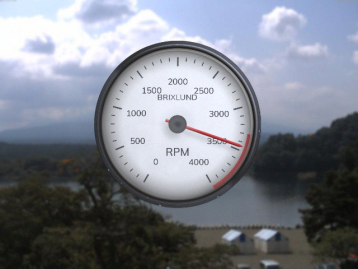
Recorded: 3450 rpm
